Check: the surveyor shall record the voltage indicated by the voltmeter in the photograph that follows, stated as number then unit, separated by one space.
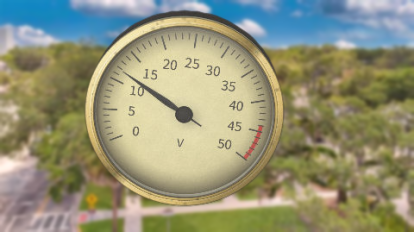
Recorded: 12 V
